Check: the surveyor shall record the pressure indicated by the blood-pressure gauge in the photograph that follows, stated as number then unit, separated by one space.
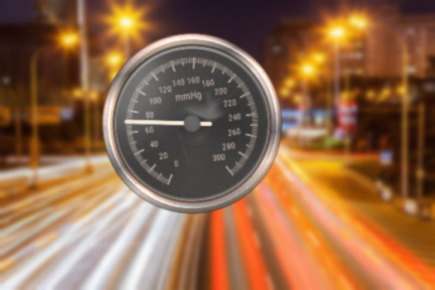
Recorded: 70 mmHg
